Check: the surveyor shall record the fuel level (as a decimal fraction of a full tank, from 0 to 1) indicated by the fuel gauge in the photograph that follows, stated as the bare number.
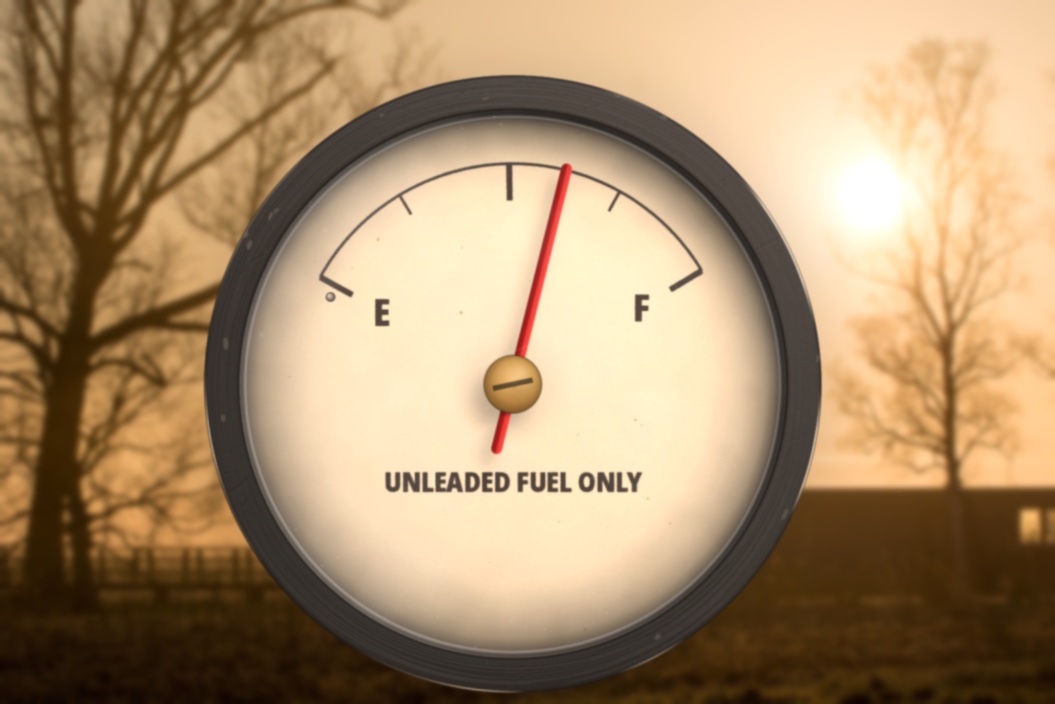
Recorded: 0.625
